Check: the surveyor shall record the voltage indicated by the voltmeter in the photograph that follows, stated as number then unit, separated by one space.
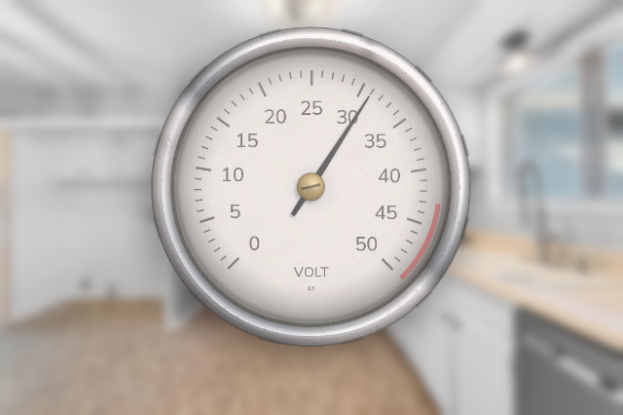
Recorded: 31 V
